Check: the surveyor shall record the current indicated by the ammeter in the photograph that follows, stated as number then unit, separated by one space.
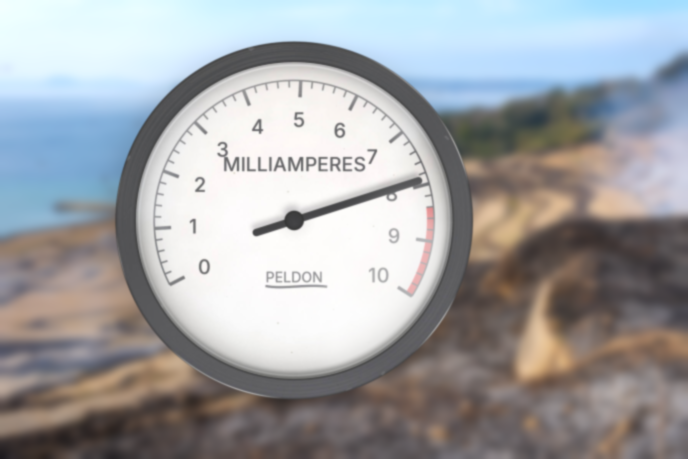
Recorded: 7.9 mA
